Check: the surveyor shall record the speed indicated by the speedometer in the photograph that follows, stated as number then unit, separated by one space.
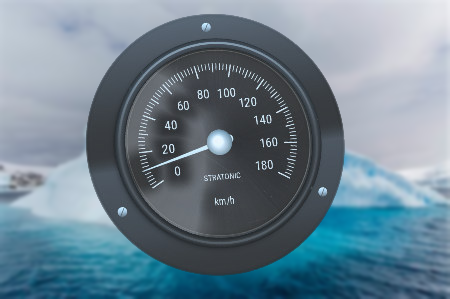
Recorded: 10 km/h
